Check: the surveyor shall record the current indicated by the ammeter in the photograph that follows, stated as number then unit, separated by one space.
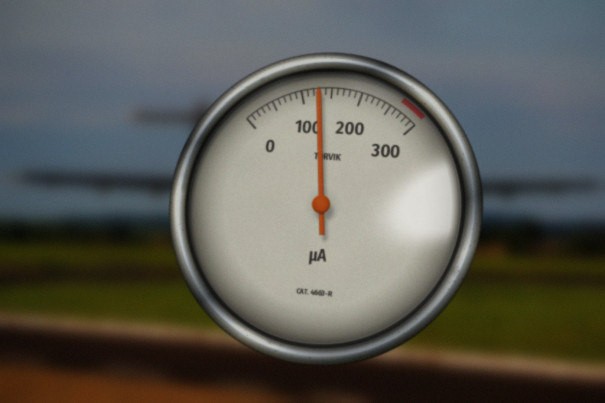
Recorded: 130 µA
